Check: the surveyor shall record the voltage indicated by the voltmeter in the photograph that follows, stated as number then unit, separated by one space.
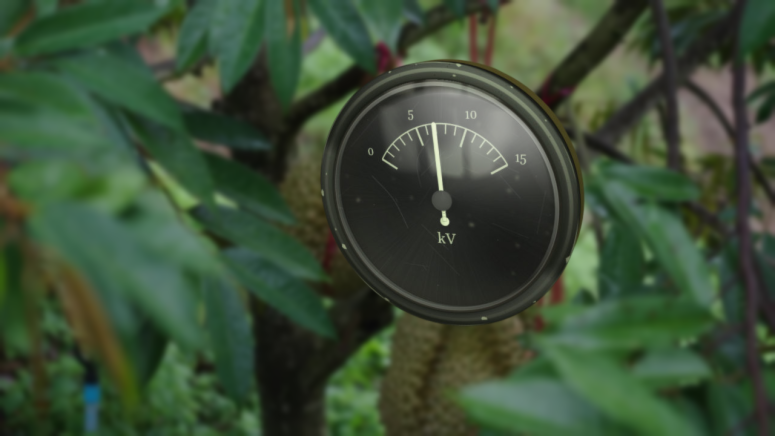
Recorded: 7 kV
